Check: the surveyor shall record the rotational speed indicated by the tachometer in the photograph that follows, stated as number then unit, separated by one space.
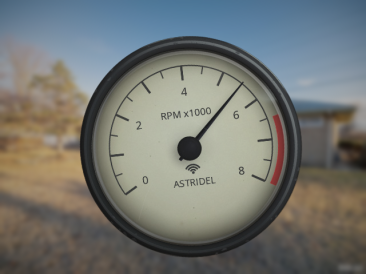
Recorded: 5500 rpm
